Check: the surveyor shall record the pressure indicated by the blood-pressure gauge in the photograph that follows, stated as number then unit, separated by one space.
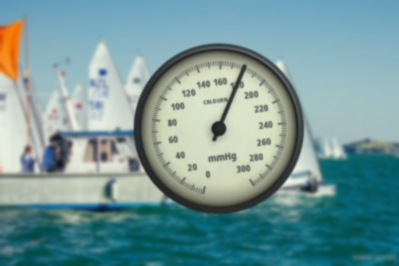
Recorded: 180 mmHg
